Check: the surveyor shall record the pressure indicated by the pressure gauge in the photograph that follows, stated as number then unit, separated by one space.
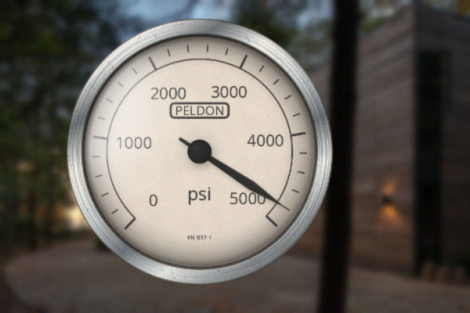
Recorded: 4800 psi
